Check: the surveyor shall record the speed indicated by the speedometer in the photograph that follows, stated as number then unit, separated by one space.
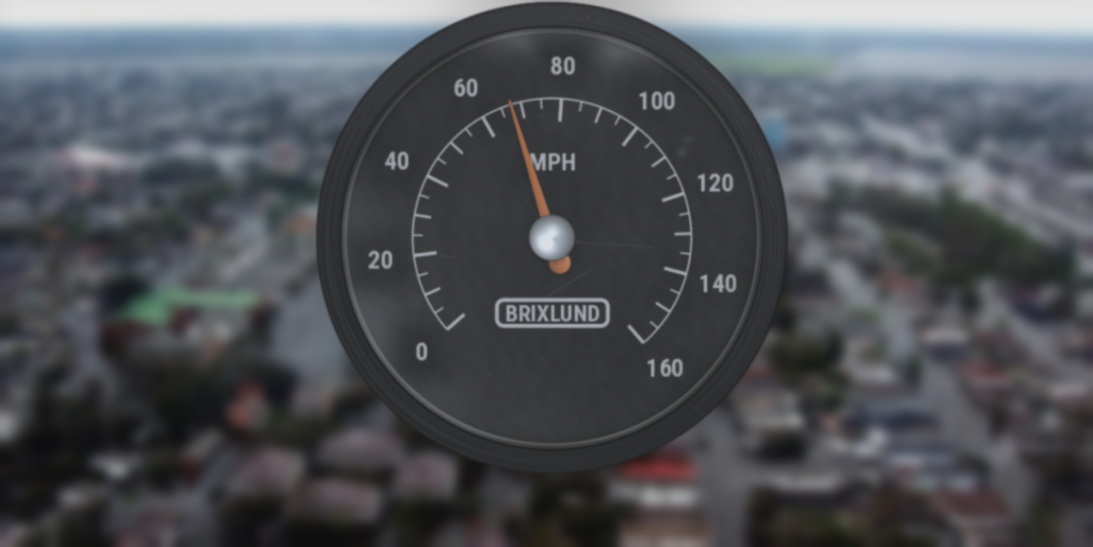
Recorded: 67.5 mph
